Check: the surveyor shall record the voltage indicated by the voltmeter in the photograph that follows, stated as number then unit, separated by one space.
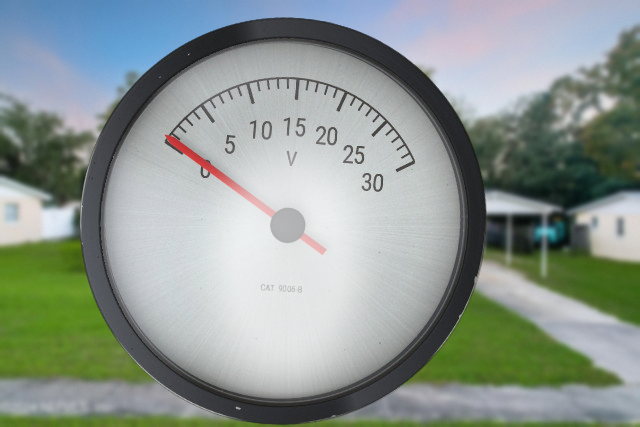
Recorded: 0.5 V
